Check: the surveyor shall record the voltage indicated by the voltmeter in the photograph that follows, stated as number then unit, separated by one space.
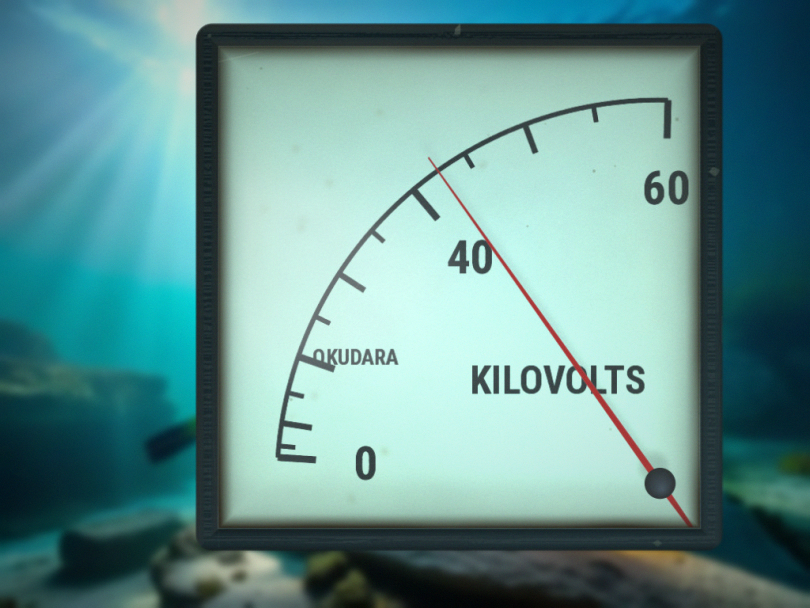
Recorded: 42.5 kV
